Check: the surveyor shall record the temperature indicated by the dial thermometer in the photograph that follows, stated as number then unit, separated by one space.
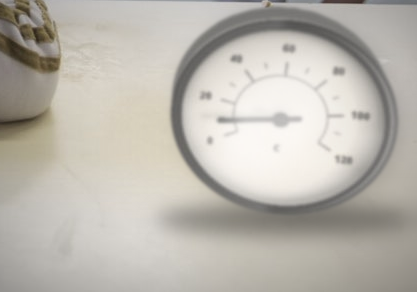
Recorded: 10 °C
